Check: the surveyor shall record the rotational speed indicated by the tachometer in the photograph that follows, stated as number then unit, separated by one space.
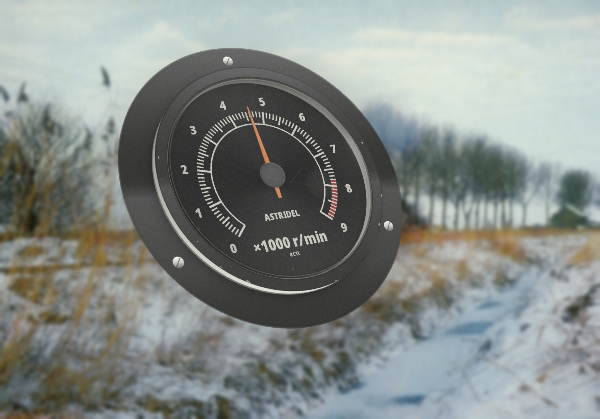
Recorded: 4500 rpm
